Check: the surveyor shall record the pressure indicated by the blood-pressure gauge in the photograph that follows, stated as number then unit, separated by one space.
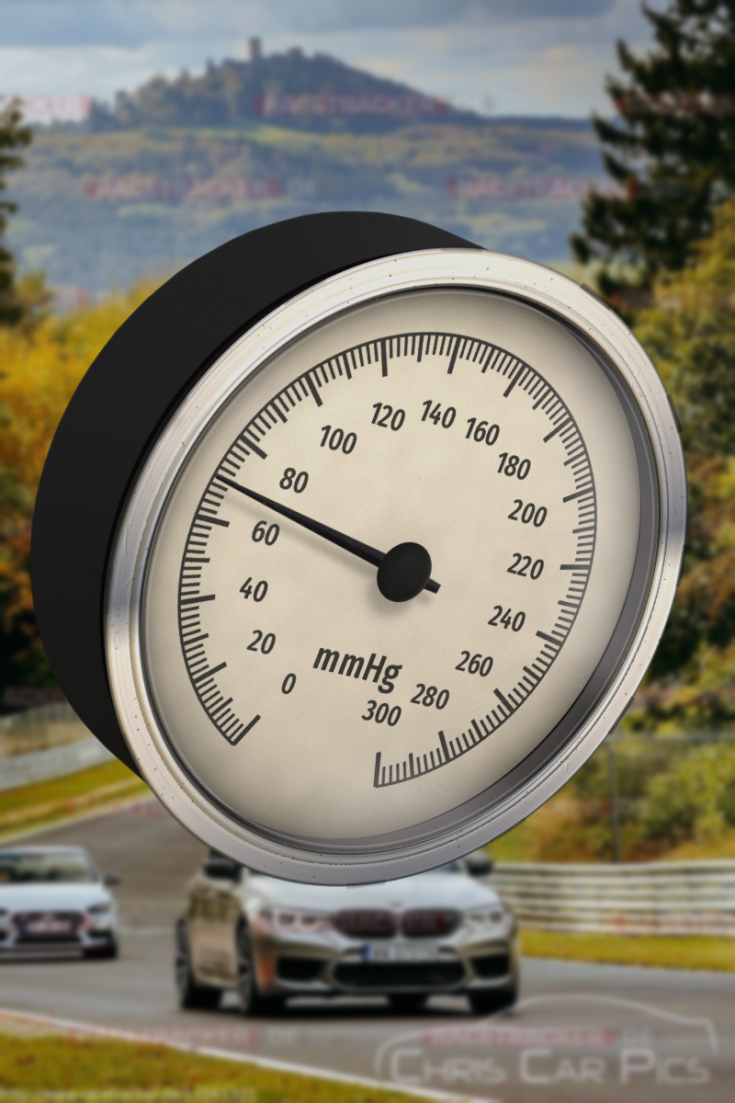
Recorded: 70 mmHg
